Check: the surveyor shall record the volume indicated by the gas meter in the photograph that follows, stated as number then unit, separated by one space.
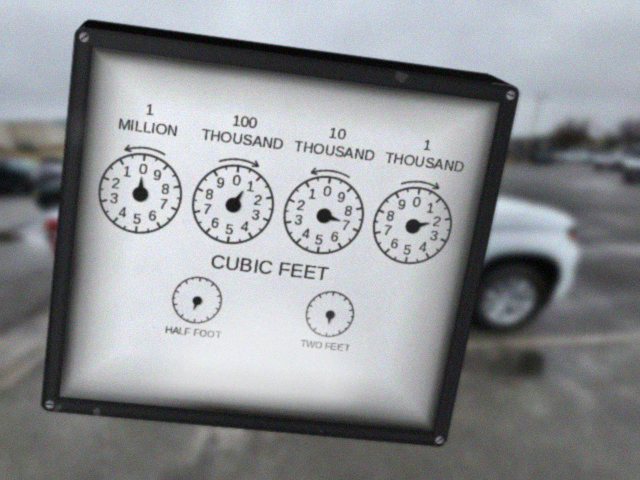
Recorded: 7200 ft³
